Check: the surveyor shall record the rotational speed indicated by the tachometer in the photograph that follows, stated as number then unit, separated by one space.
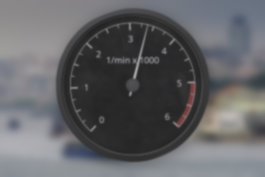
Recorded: 3375 rpm
